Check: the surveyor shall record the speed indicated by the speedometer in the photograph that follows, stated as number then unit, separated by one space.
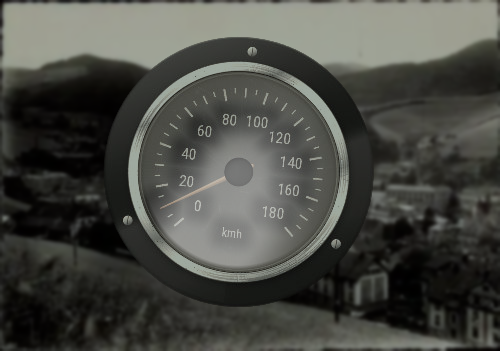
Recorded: 10 km/h
